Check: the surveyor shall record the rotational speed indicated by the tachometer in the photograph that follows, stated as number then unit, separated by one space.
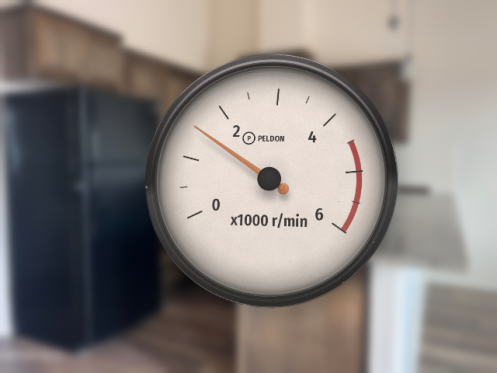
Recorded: 1500 rpm
